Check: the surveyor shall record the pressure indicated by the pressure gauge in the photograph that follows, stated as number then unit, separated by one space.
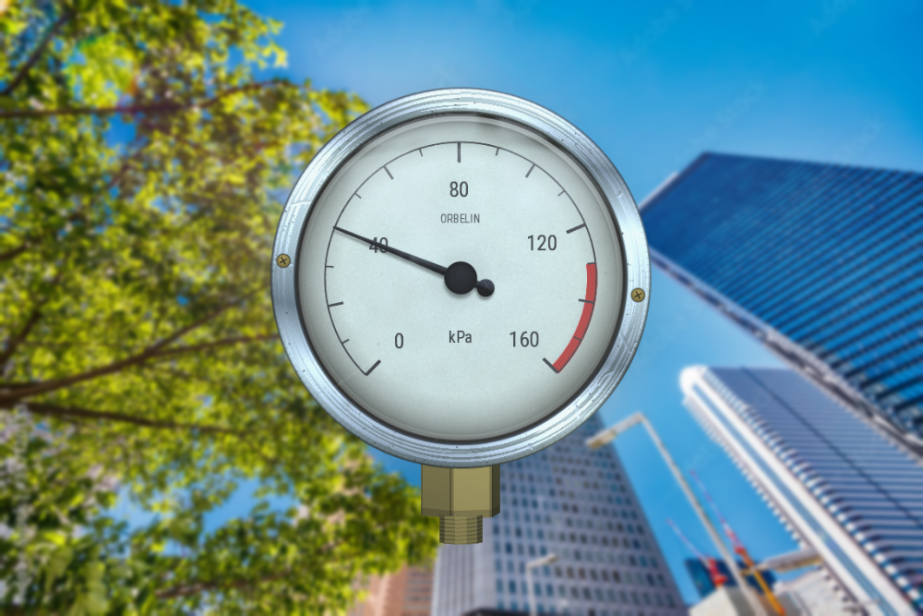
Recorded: 40 kPa
